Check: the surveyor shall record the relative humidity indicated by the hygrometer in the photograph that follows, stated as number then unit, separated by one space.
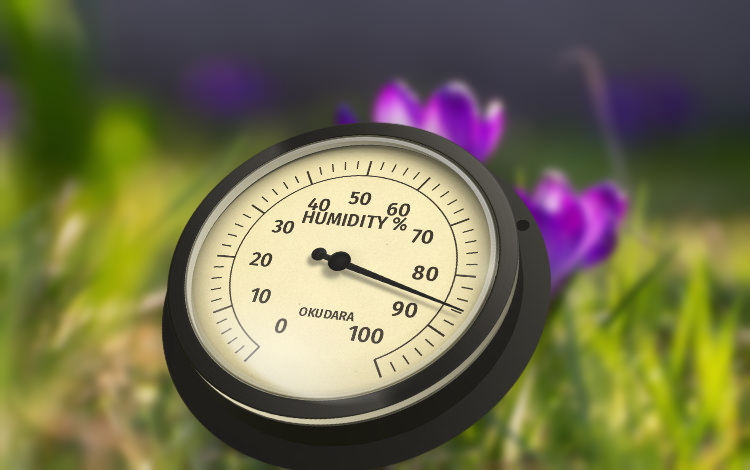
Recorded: 86 %
